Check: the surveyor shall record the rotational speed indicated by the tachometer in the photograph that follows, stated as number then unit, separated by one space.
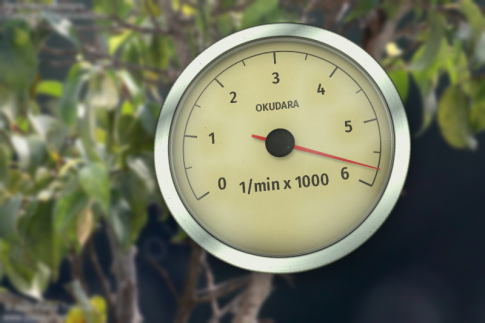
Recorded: 5750 rpm
